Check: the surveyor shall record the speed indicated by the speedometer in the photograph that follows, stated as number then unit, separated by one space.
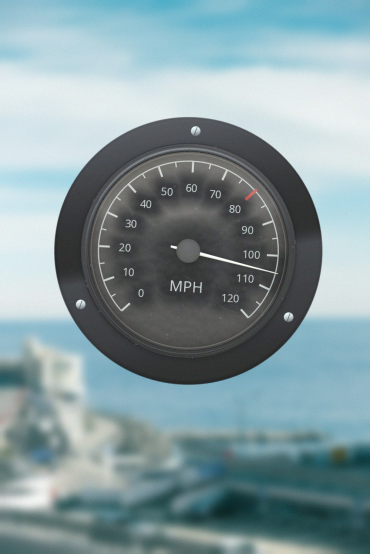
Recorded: 105 mph
